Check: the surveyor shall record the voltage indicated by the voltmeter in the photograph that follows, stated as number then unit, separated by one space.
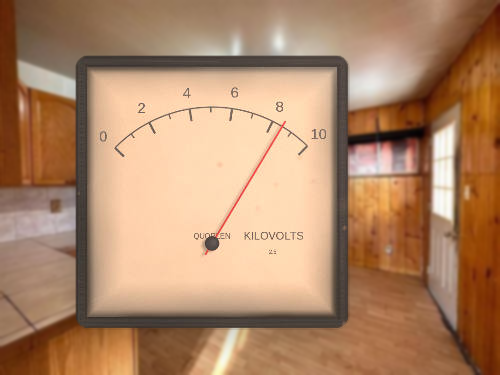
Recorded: 8.5 kV
